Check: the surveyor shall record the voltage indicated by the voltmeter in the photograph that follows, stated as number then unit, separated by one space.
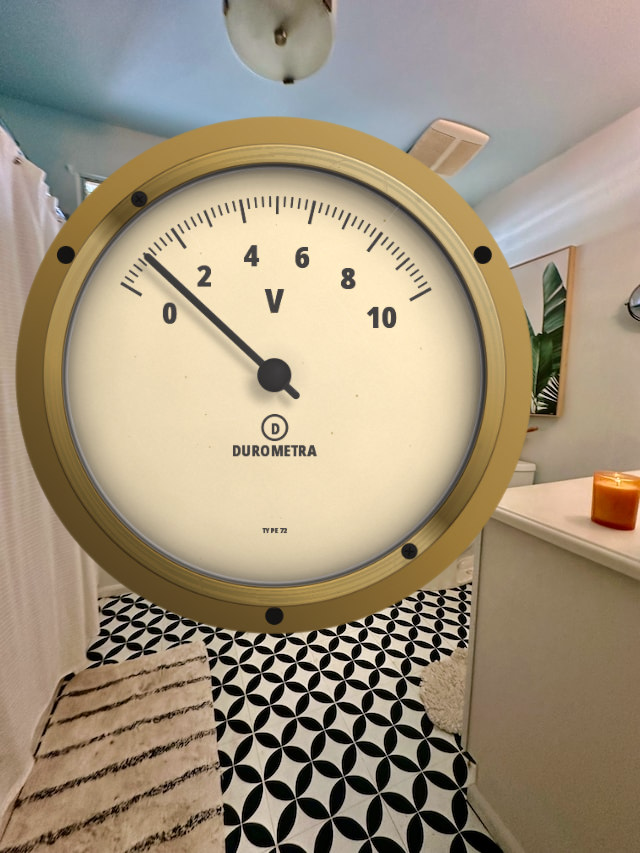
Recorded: 1 V
